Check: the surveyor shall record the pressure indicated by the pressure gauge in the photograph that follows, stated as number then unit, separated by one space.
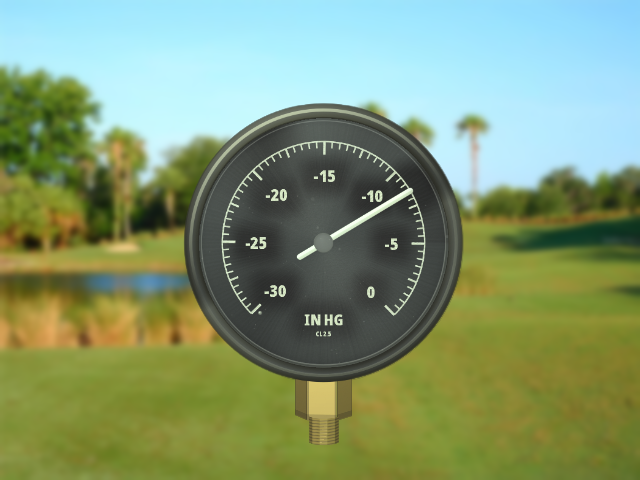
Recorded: -8.5 inHg
